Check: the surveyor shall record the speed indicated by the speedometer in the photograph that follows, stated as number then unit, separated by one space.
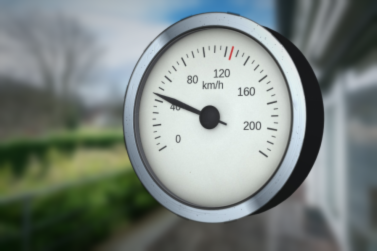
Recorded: 45 km/h
